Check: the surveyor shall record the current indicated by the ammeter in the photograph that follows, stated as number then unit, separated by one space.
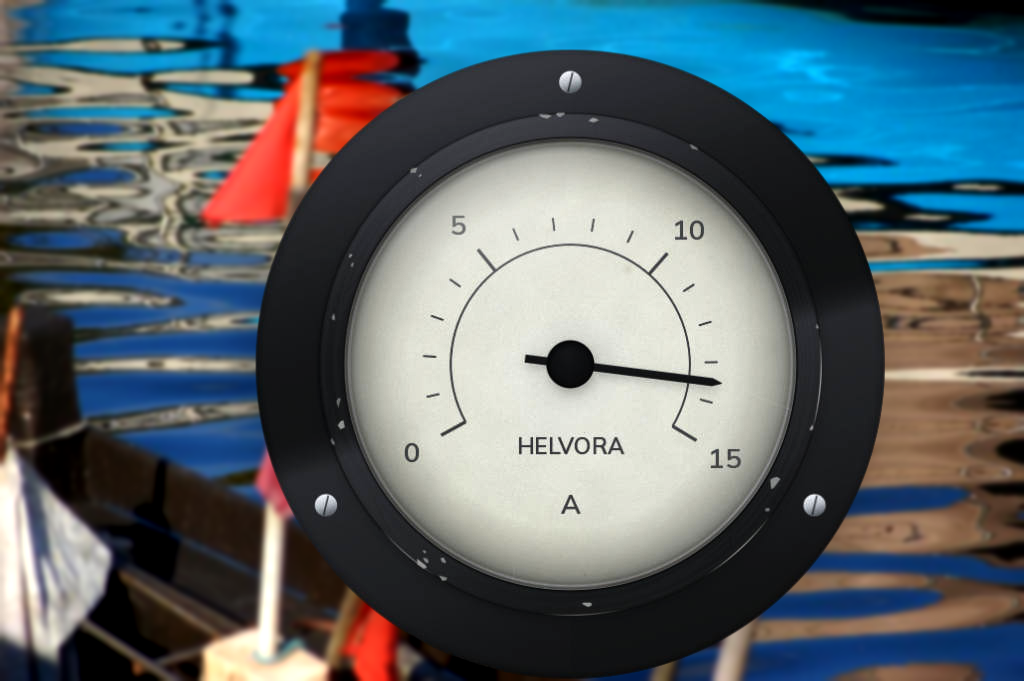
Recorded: 13.5 A
